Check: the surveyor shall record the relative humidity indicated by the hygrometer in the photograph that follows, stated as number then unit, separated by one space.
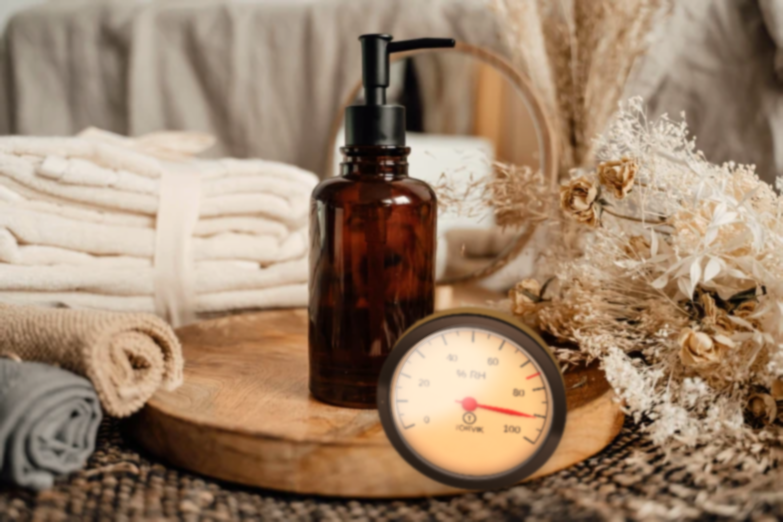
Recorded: 90 %
